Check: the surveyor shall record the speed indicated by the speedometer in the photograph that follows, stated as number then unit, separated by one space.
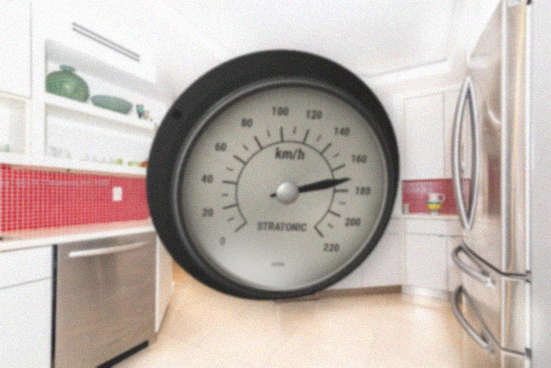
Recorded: 170 km/h
